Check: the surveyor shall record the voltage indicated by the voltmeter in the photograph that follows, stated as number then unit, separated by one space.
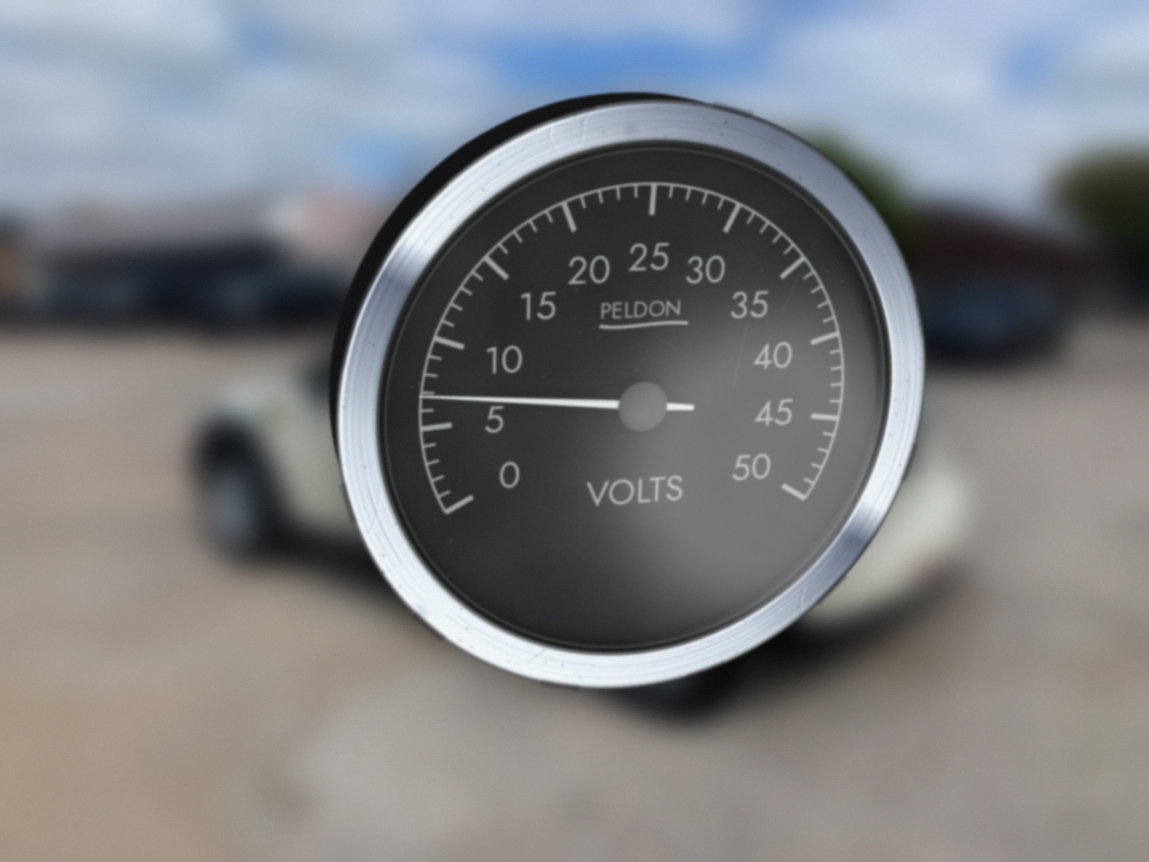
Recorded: 7 V
